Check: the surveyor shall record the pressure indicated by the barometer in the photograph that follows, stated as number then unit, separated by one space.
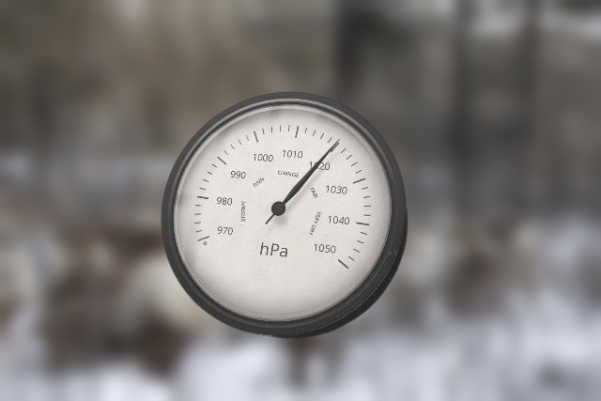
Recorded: 1020 hPa
